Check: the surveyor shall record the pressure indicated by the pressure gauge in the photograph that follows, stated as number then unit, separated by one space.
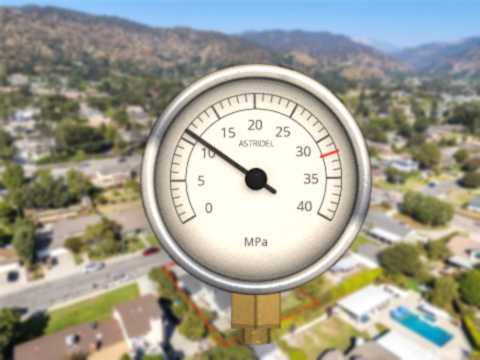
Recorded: 11 MPa
